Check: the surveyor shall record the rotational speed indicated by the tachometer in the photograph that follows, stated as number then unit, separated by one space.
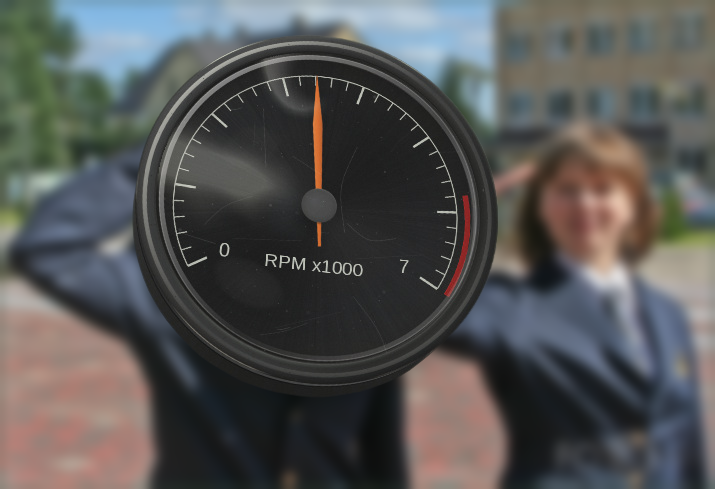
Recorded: 3400 rpm
